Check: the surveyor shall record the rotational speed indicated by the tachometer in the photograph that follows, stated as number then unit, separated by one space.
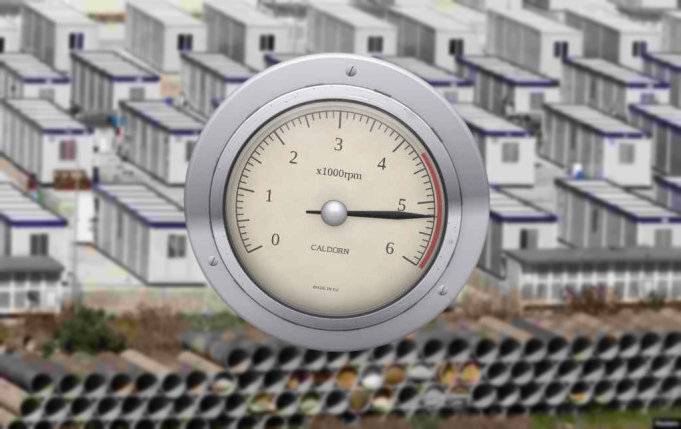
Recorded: 5200 rpm
